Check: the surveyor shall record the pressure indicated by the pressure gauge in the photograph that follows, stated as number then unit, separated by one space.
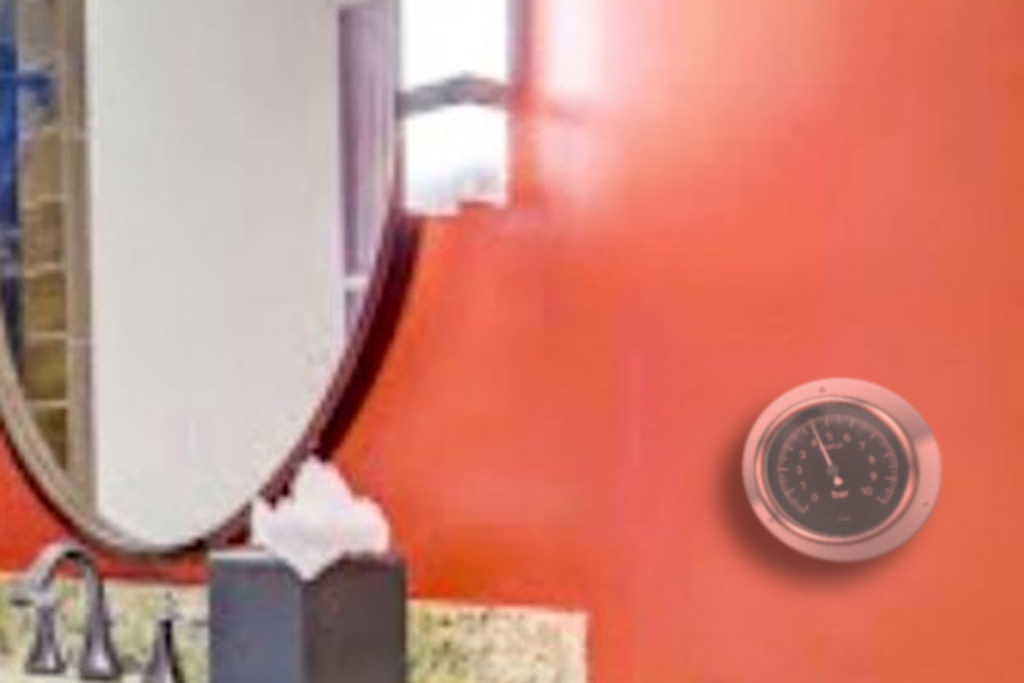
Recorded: 4.5 bar
